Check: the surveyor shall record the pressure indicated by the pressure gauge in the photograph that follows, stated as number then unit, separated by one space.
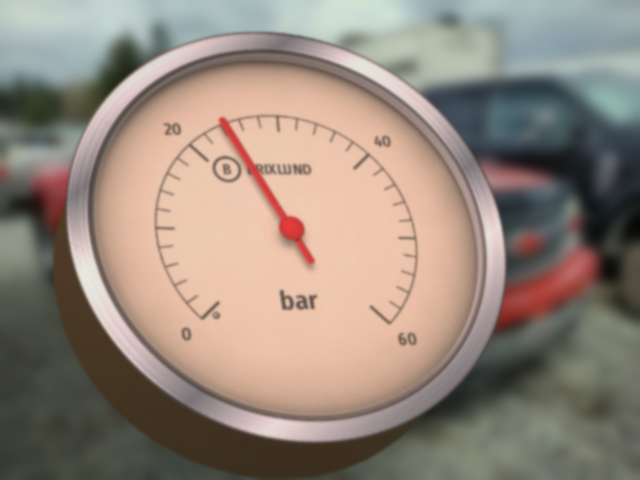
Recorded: 24 bar
